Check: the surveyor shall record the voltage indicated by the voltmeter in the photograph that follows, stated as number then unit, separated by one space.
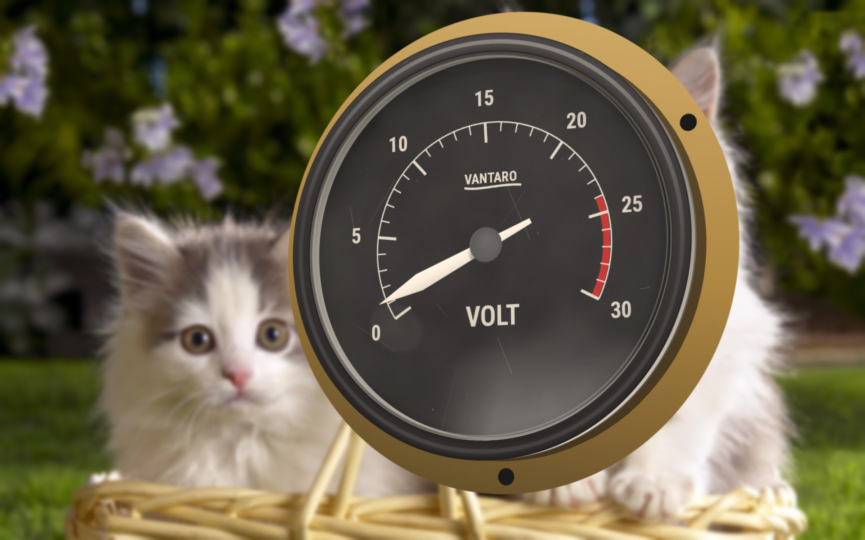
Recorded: 1 V
